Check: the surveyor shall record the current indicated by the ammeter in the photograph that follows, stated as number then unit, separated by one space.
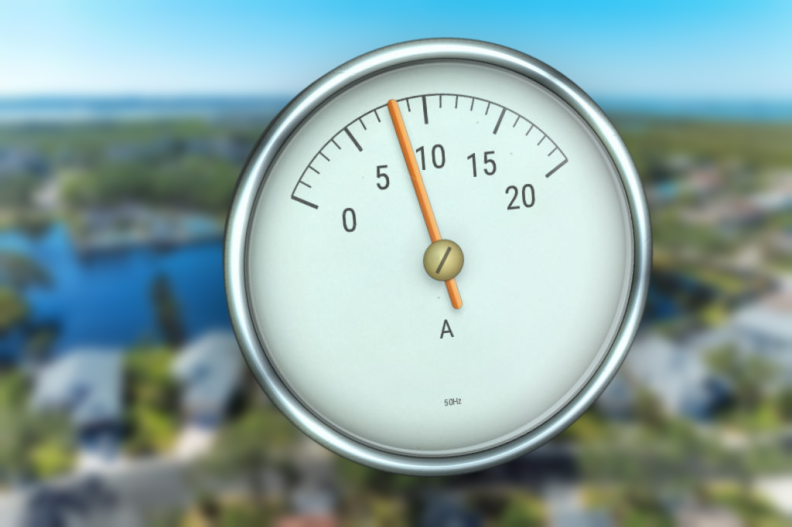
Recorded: 8 A
